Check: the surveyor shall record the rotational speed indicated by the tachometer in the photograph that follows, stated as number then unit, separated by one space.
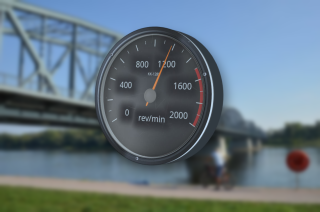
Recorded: 1200 rpm
